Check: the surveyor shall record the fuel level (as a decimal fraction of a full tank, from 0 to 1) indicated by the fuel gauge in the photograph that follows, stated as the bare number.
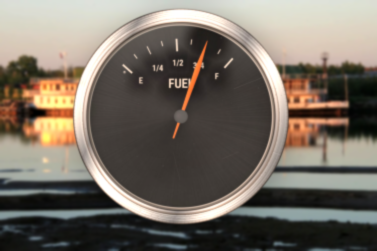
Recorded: 0.75
